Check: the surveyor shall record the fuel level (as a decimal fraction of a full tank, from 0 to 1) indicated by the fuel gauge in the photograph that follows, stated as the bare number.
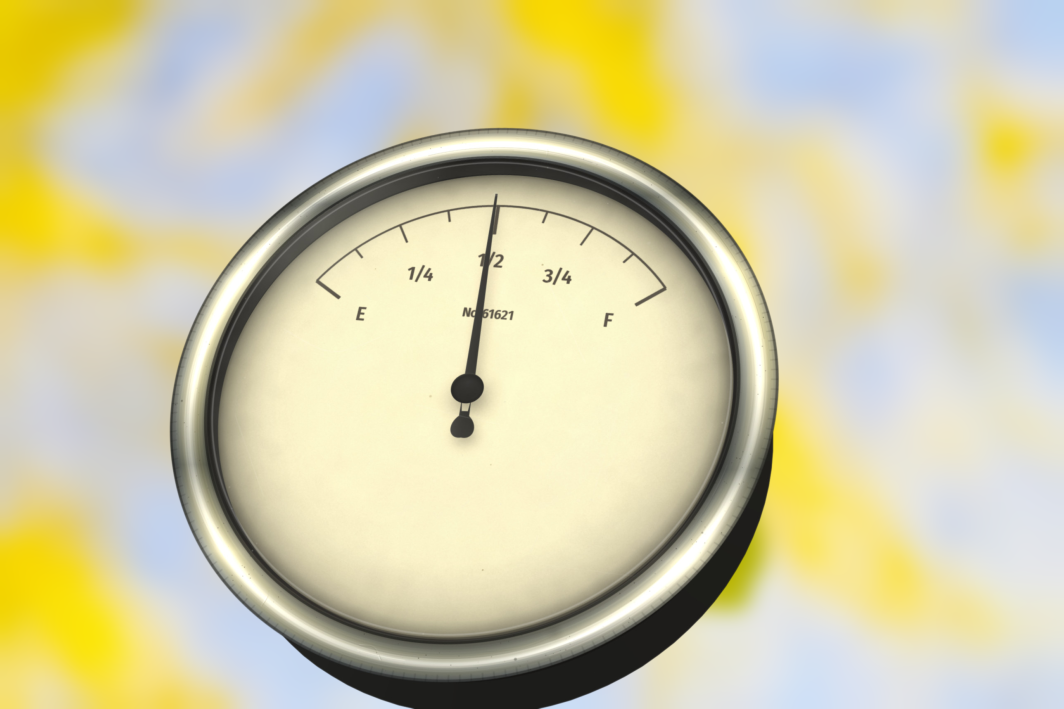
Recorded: 0.5
